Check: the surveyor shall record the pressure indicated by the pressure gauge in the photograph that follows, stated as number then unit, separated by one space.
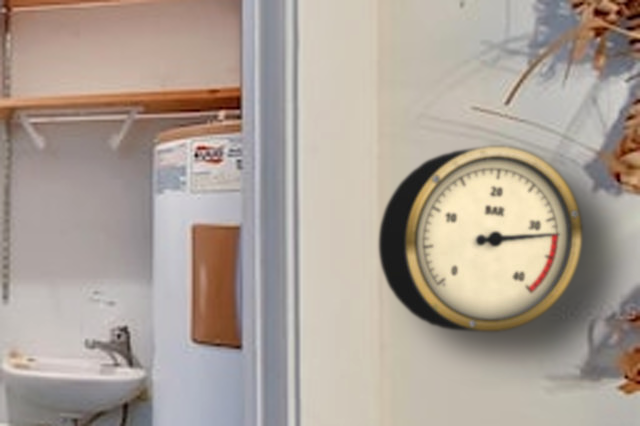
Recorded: 32 bar
